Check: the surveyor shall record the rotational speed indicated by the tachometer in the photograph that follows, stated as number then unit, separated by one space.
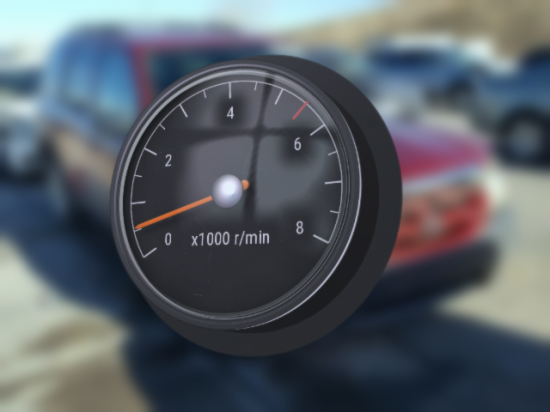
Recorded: 500 rpm
